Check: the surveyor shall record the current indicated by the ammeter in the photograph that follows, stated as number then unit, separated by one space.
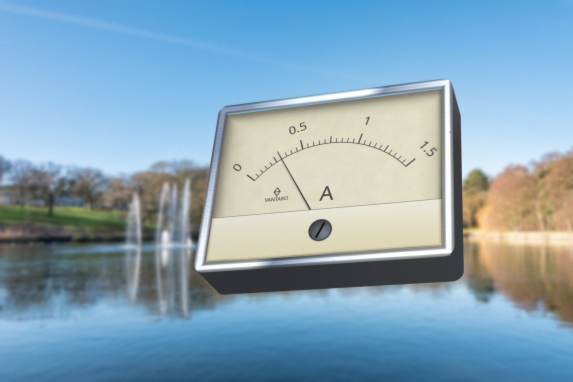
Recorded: 0.3 A
